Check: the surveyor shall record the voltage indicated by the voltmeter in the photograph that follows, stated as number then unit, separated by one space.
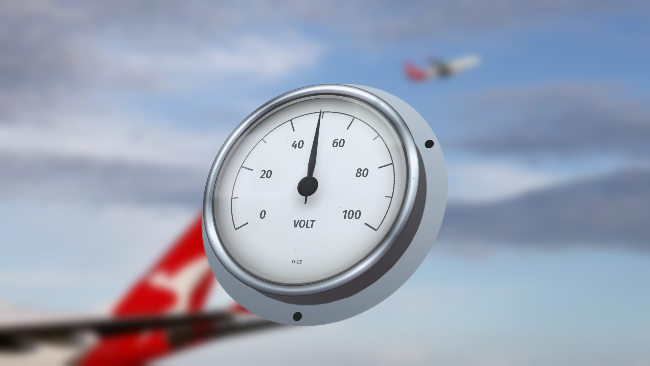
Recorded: 50 V
